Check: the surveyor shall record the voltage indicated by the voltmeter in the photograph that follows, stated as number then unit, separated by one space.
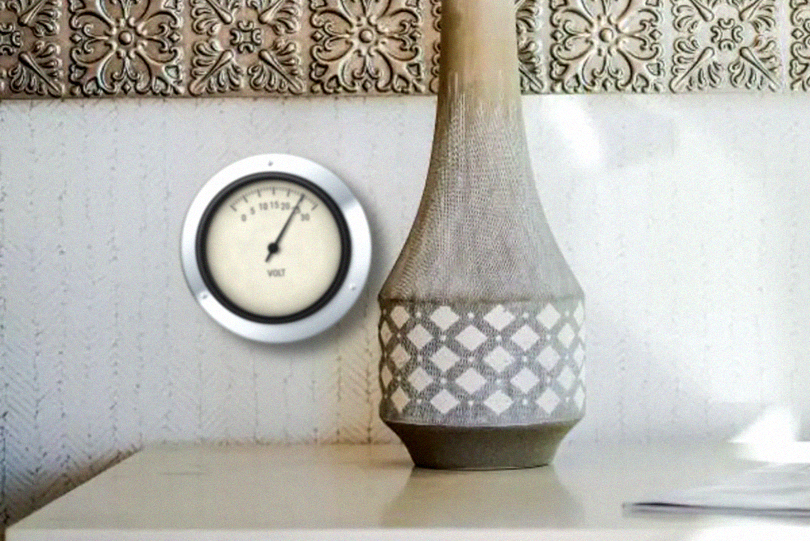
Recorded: 25 V
